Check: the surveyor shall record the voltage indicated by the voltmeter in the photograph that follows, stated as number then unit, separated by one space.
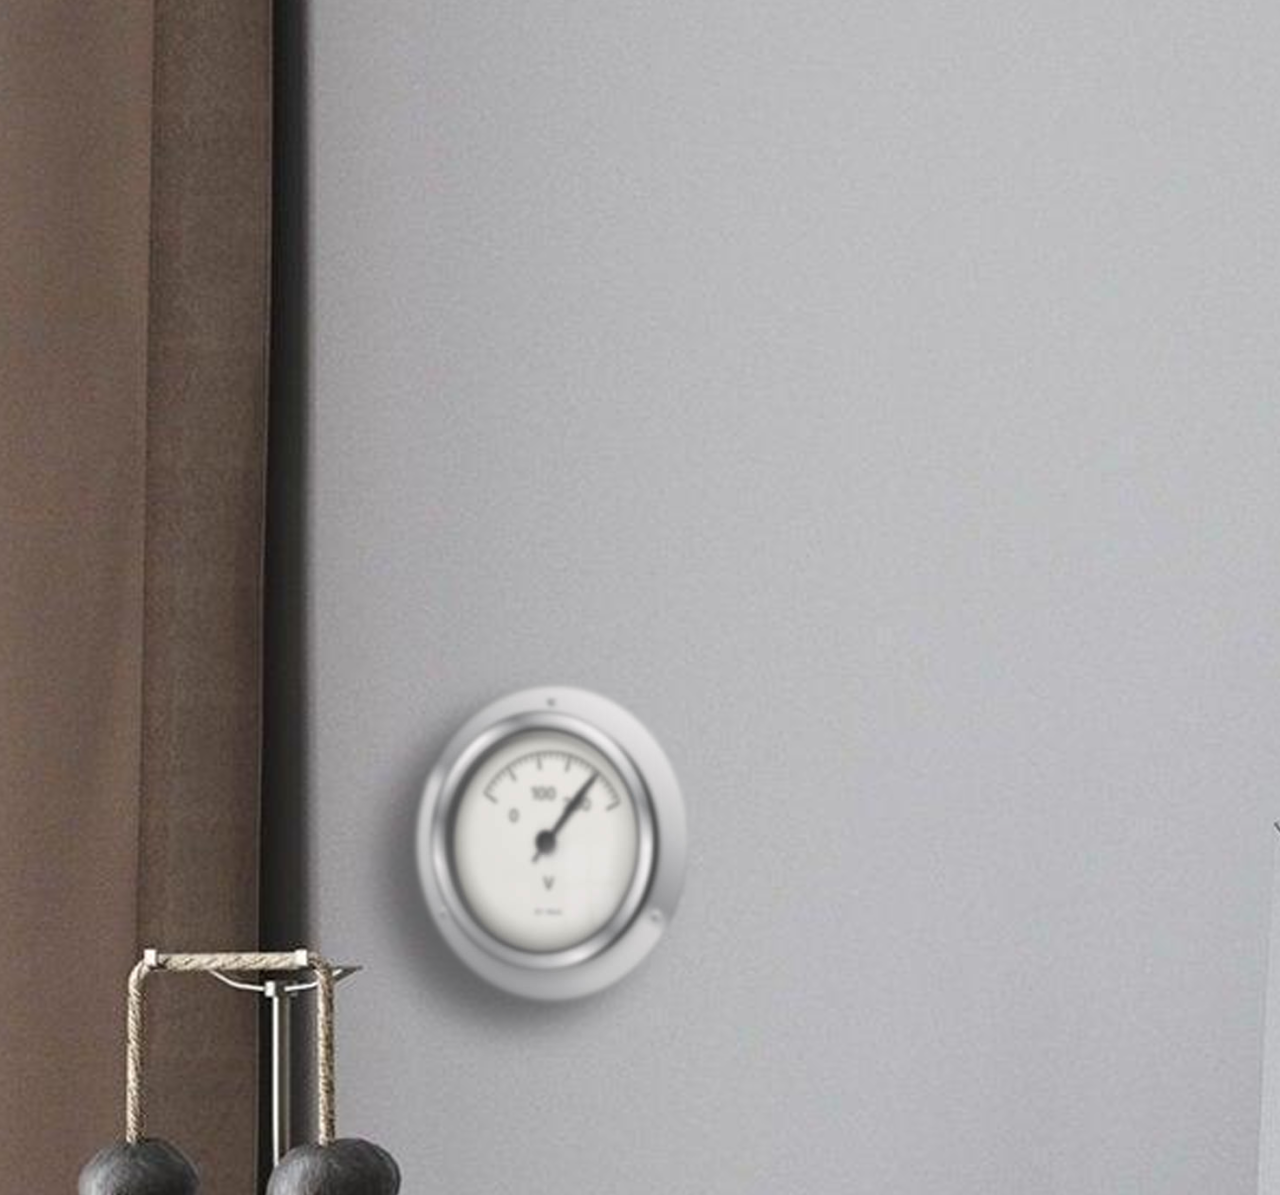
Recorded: 200 V
